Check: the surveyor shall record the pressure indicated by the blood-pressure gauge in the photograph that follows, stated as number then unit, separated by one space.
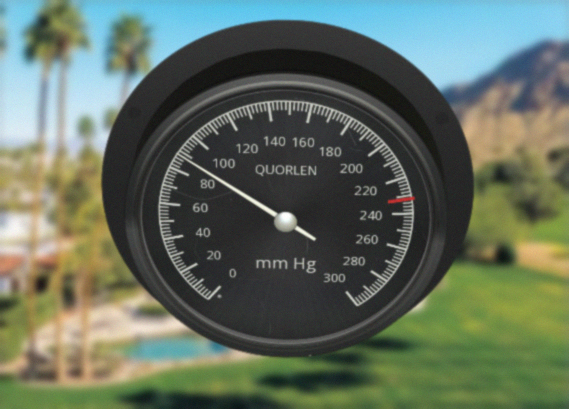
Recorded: 90 mmHg
